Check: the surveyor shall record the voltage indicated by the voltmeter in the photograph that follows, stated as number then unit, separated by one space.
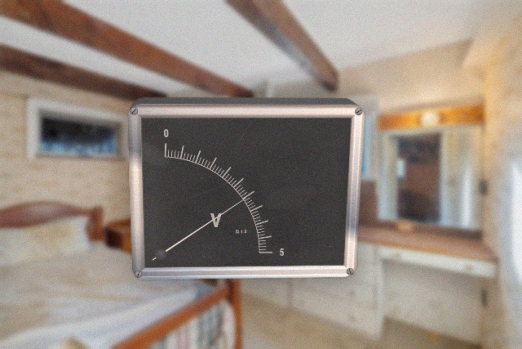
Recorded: 3 V
